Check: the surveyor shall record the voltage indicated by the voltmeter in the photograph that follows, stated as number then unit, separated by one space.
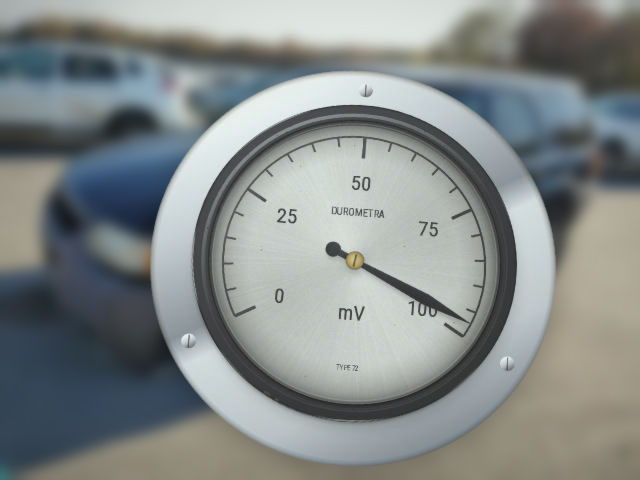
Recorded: 97.5 mV
